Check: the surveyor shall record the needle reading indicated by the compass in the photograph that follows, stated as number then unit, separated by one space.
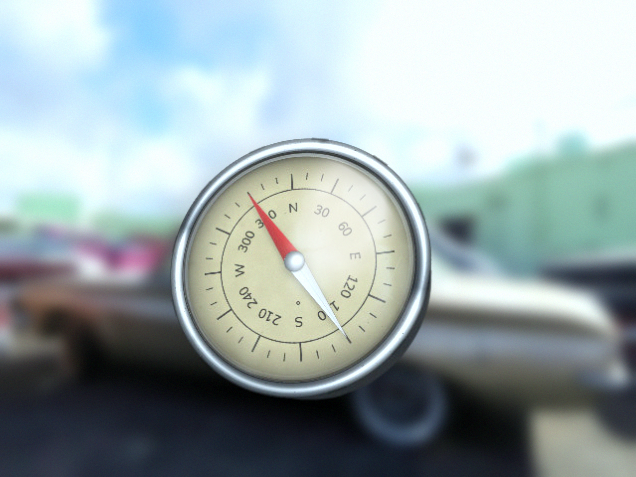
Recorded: 330 °
